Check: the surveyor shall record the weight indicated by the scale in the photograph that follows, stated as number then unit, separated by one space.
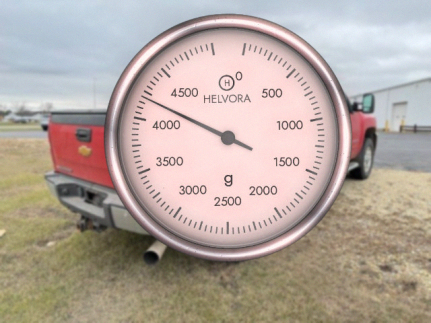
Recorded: 4200 g
